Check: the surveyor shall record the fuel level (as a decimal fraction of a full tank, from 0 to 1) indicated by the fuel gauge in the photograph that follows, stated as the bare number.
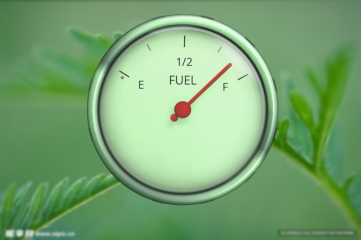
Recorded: 0.875
